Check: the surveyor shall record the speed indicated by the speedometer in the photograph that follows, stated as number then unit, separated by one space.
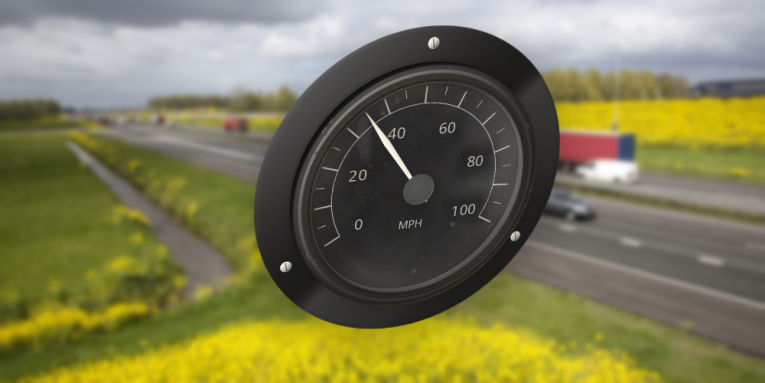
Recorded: 35 mph
